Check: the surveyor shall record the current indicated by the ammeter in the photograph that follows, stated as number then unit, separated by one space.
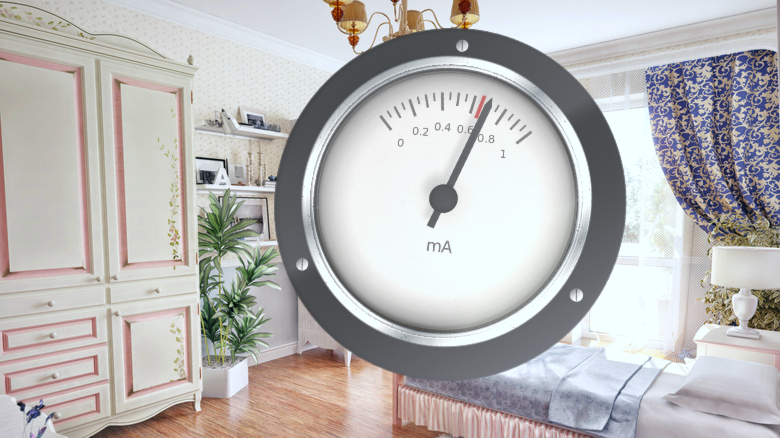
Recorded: 0.7 mA
